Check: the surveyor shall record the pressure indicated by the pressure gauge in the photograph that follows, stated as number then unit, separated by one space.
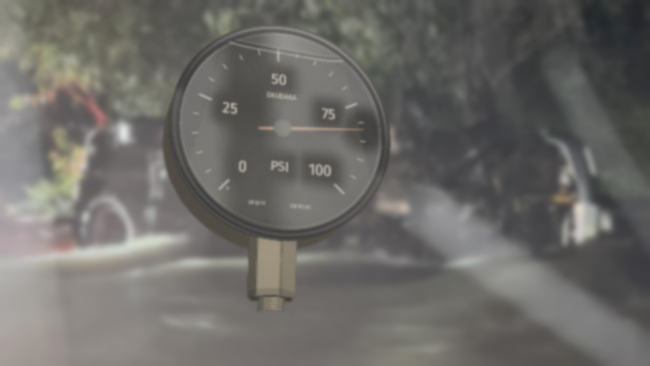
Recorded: 82.5 psi
